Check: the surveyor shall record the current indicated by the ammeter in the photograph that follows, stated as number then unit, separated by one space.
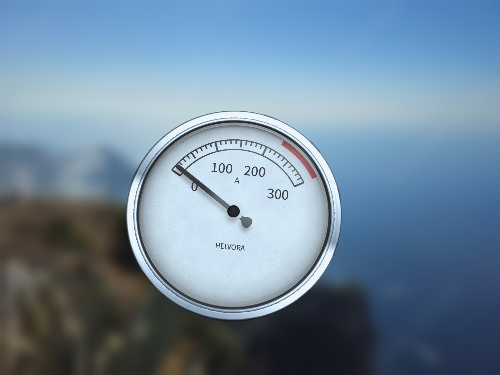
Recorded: 10 A
